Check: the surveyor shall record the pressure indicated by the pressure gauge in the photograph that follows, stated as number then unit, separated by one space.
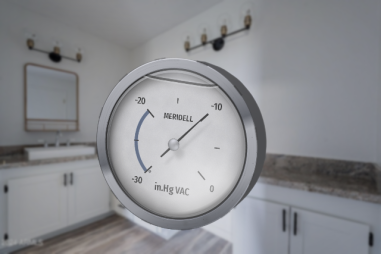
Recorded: -10 inHg
